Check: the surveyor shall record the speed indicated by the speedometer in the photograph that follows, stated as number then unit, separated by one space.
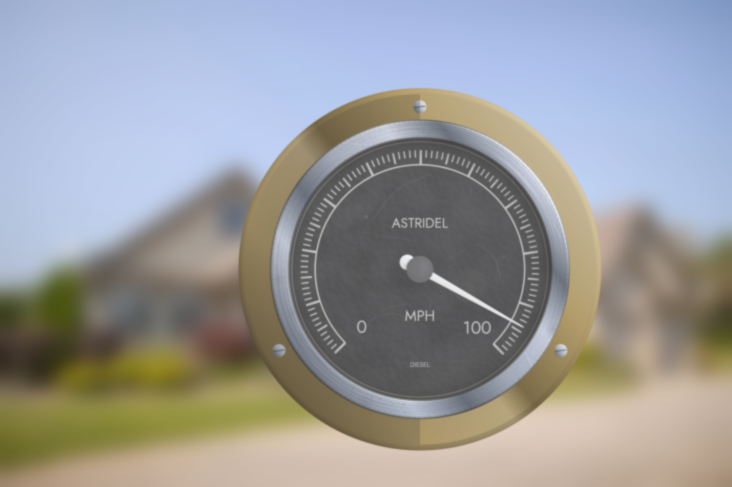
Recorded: 94 mph
